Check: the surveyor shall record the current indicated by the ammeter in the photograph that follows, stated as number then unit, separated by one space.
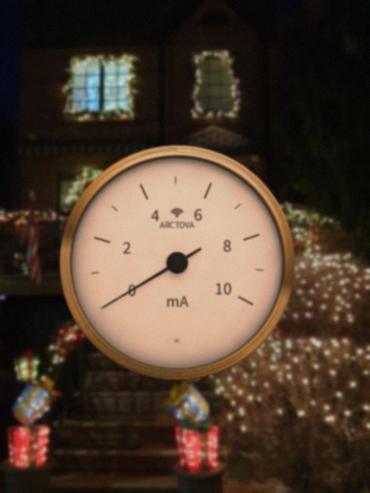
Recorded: 0 mA
